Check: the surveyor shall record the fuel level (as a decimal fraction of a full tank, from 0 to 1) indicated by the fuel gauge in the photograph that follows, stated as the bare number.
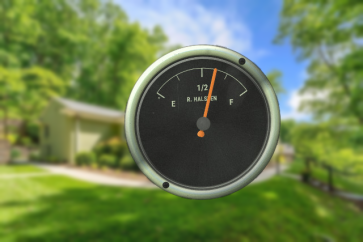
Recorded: 0.625
